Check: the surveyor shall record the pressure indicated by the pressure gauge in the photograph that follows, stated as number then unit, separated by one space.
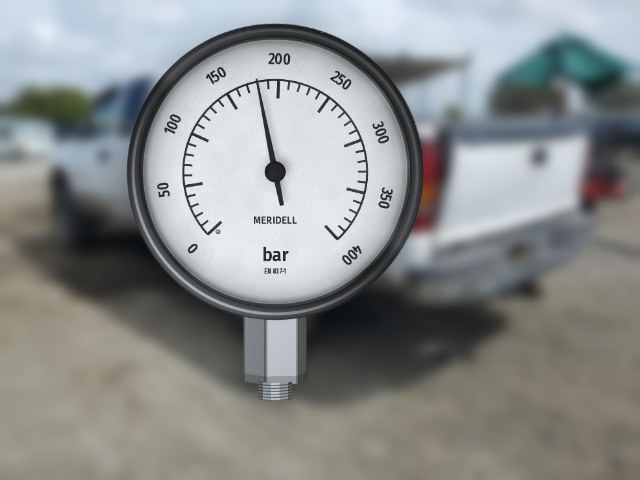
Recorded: 180 bar
